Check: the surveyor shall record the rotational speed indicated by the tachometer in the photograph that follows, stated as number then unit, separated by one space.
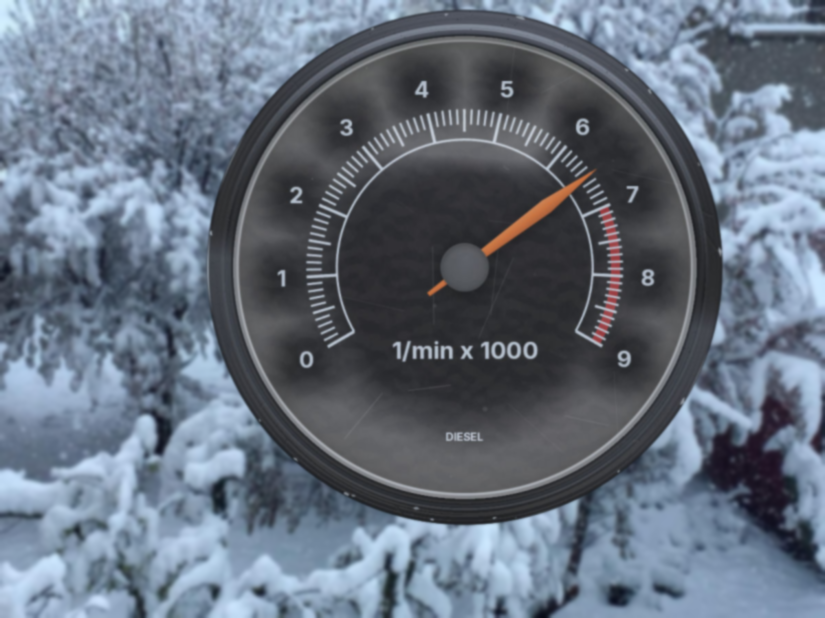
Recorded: 6500 rpm
